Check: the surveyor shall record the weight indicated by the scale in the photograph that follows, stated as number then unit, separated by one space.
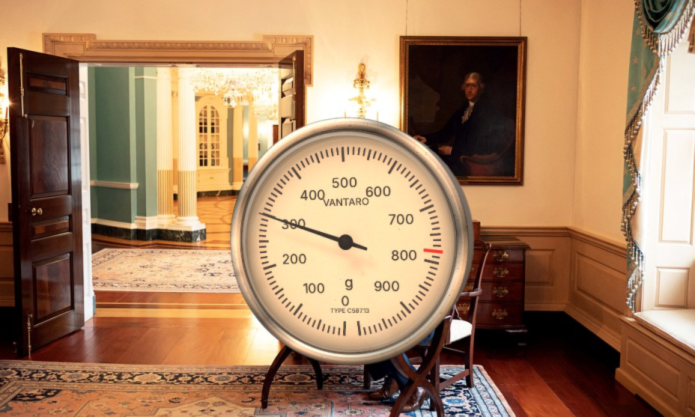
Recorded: 300 g
